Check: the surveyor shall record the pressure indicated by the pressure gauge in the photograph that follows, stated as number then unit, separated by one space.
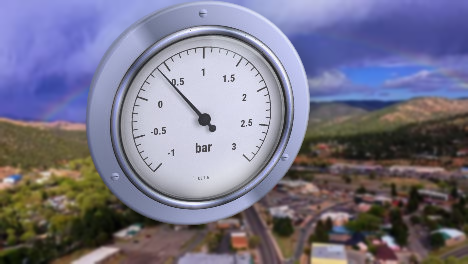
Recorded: 0.4 bar
